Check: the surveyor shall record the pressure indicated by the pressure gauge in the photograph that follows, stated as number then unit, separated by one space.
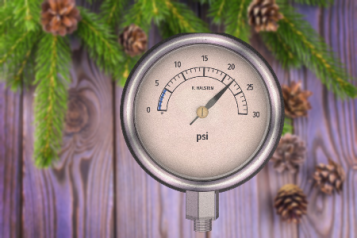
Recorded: 22 psi
